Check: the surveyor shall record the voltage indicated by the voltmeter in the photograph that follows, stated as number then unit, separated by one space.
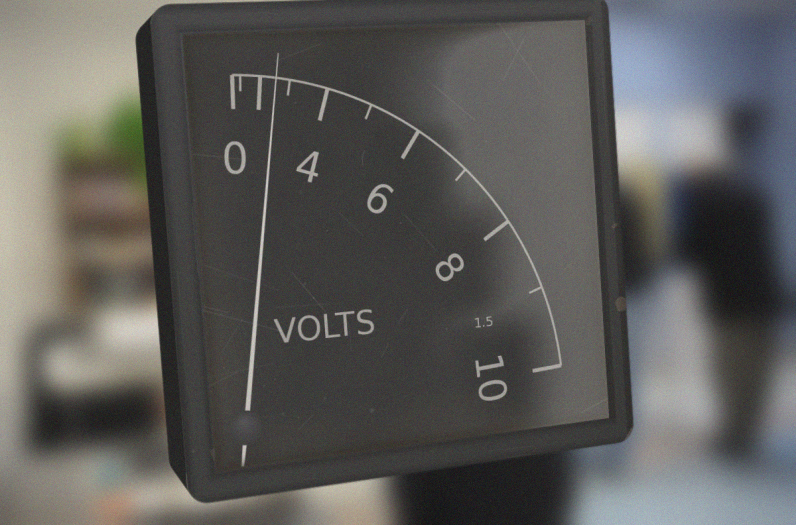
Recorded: 2.5 V
